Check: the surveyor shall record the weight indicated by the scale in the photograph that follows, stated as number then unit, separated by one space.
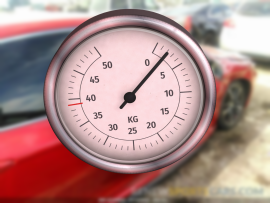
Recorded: 2 kg
